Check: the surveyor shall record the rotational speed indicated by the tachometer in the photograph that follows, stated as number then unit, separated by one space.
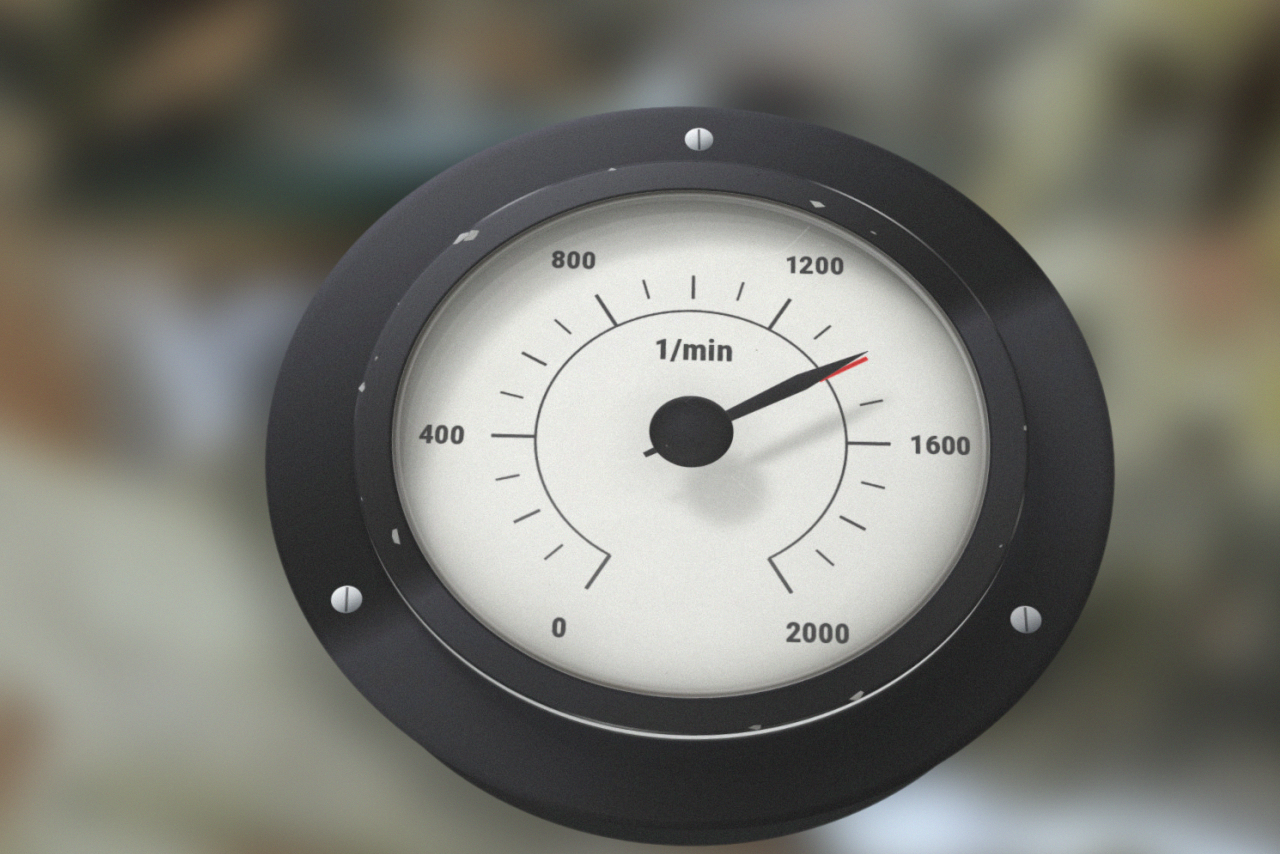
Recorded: 1400 rpm
